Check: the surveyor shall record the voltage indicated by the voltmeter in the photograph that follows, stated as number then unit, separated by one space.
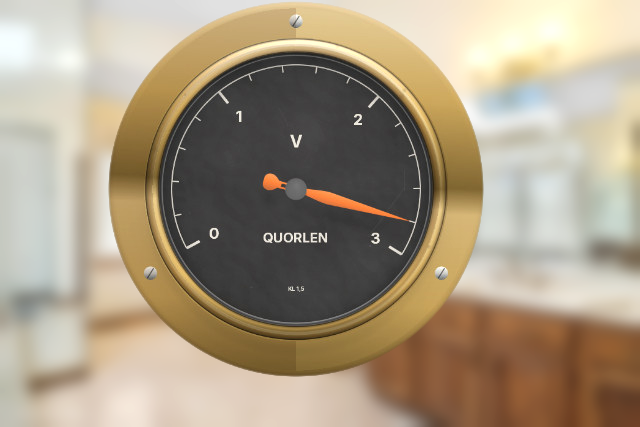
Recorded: 2.8 V
